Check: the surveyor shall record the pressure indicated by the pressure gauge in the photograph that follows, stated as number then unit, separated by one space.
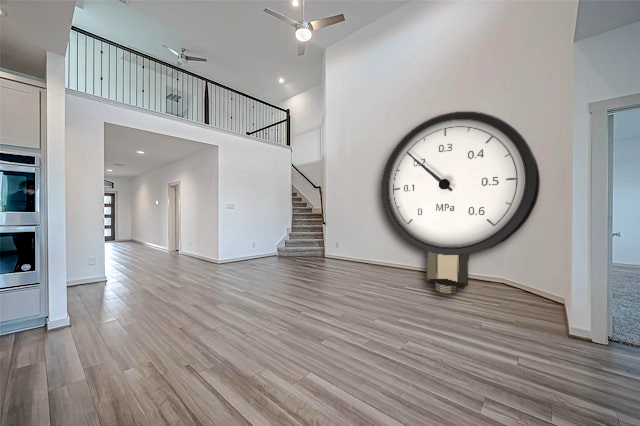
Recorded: 0.2 MPa
